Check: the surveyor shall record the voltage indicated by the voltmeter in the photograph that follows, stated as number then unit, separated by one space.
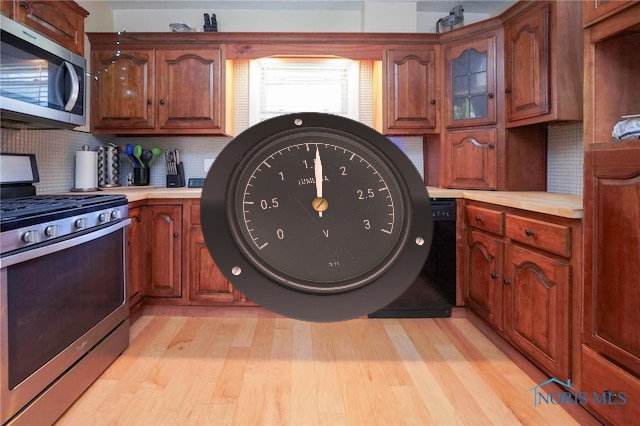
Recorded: 1.6 V
